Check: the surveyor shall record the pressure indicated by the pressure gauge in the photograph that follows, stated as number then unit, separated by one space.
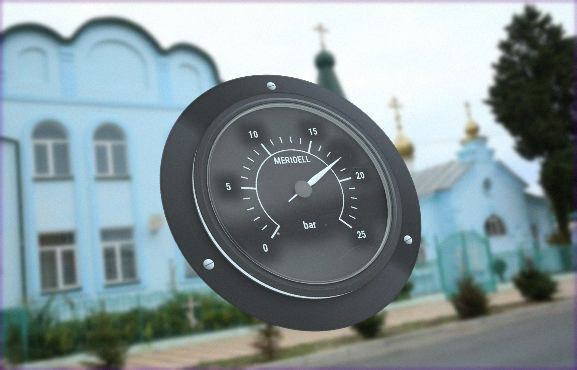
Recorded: 18 bar
